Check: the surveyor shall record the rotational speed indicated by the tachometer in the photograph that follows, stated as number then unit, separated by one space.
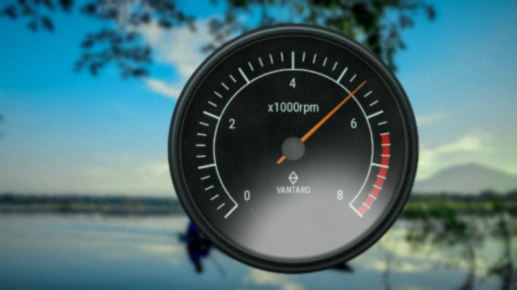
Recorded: 5400 rpm
